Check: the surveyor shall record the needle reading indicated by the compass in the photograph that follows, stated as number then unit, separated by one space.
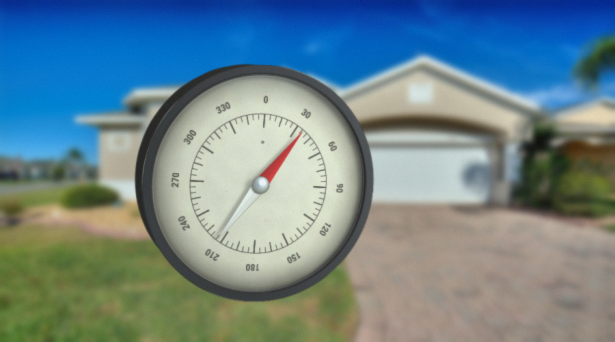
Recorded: 35 °
